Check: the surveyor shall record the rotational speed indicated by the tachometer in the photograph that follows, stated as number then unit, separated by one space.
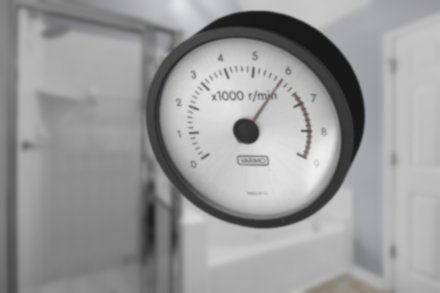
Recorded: 6000 rpm
